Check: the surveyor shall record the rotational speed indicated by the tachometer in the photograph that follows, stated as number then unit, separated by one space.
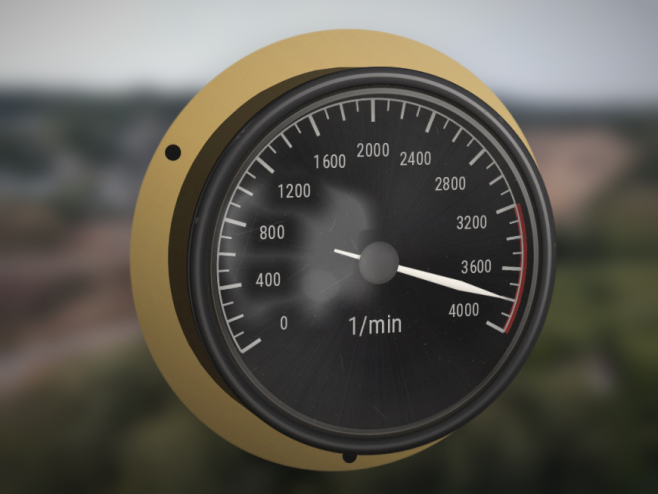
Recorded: 3800 rpm
